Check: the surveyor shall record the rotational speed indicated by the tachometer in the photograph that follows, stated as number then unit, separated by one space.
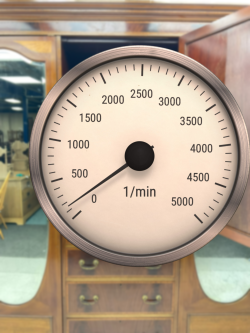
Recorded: 150 rpm
